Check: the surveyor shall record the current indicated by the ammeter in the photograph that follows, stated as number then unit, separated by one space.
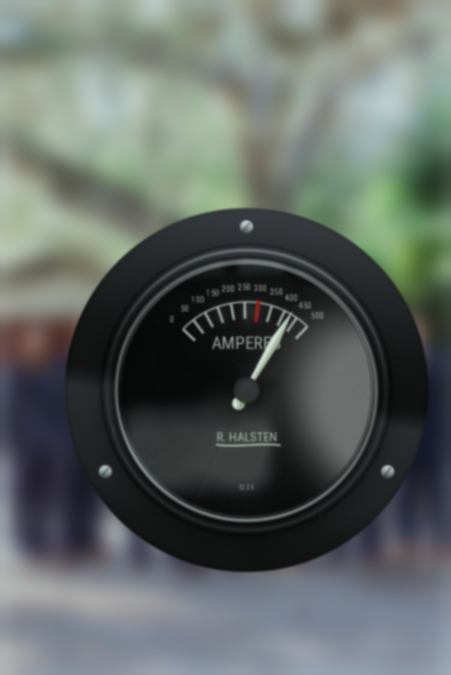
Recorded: 425 A
